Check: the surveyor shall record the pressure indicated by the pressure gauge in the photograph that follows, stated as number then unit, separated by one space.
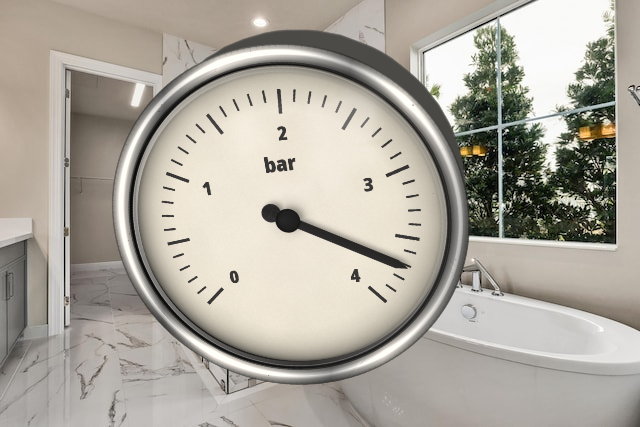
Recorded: 3.7 bar
